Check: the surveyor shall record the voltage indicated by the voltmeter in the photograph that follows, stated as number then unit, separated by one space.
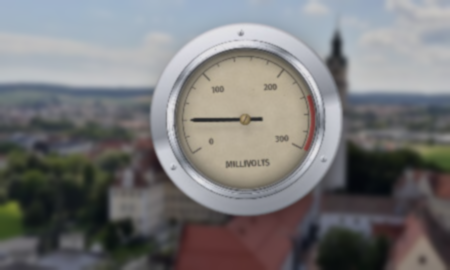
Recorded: 40 mV
